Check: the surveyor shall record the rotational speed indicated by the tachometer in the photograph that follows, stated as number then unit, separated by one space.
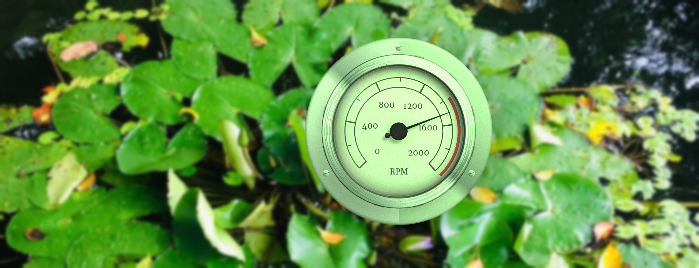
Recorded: 1500 rpm
